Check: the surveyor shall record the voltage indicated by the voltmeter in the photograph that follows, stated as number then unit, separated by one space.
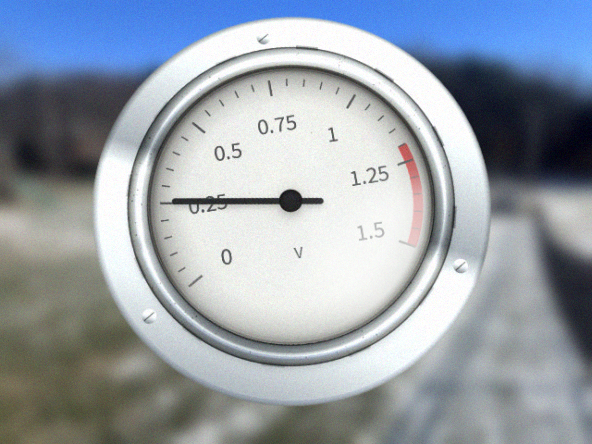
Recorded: 0.25 V
